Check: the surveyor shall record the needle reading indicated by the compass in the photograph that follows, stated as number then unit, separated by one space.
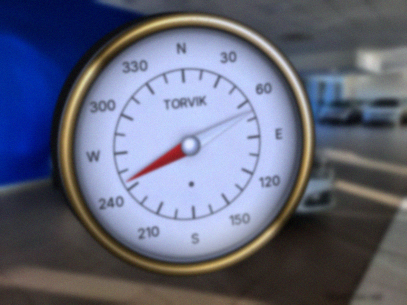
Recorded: 247.5 °
